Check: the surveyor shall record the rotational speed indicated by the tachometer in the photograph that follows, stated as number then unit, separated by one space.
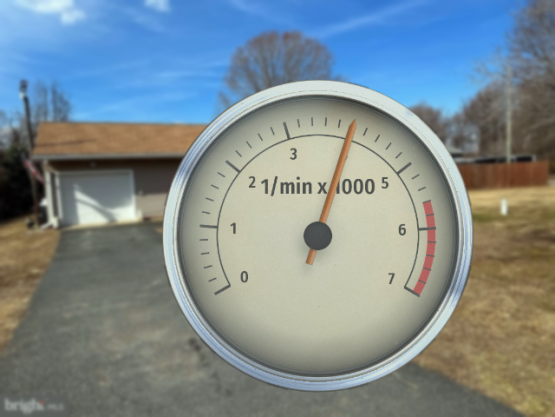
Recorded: 4000 rpm
